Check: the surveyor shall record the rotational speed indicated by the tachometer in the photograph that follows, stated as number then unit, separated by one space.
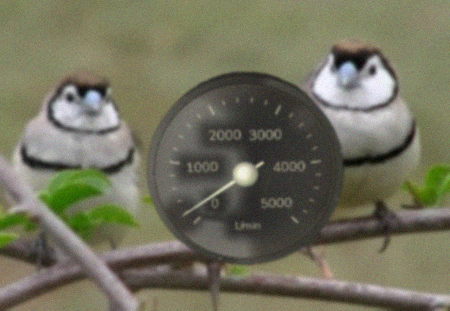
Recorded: 200 rpm
